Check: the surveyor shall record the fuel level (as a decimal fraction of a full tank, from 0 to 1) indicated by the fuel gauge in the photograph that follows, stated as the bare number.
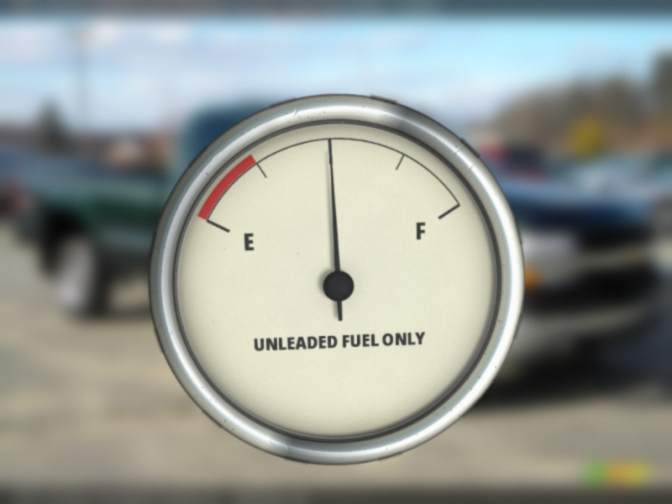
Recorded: 0.5
